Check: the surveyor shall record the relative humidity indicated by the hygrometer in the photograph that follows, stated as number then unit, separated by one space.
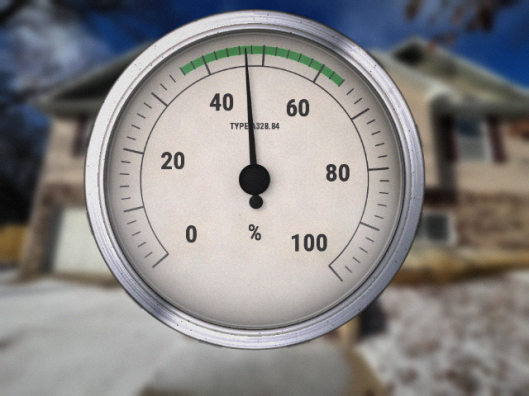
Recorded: 47 %
